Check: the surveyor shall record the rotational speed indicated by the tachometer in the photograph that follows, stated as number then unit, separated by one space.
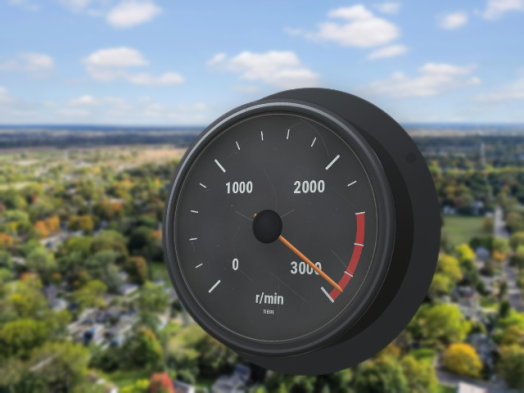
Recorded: 2900 rpm
